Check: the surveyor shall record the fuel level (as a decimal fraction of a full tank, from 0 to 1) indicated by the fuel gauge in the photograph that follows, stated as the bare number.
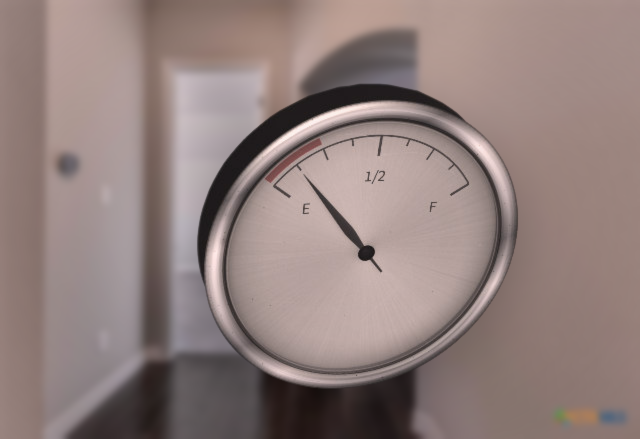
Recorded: 0.125
